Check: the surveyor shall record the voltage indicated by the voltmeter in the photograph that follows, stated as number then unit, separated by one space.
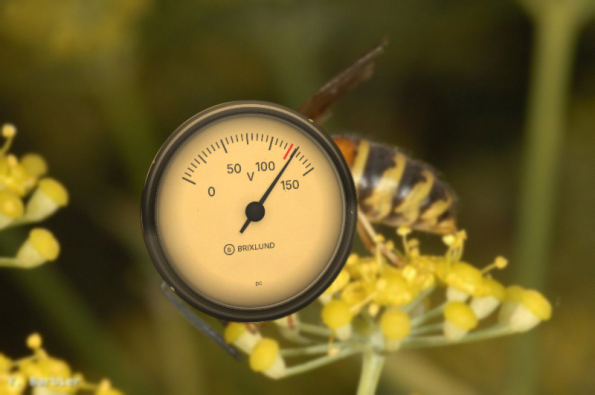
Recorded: 125 V
